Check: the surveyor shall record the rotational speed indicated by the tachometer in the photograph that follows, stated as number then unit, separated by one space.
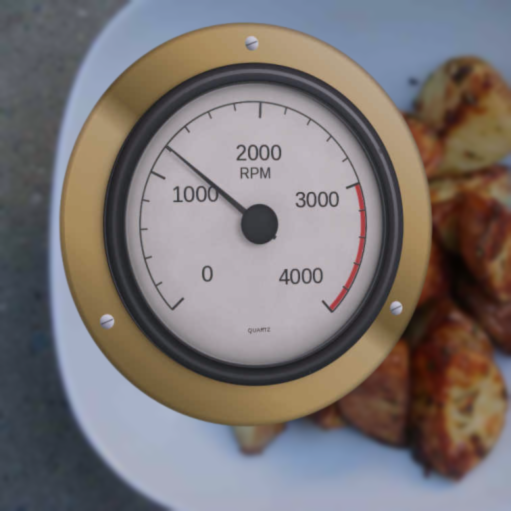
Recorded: 1200 rpm
